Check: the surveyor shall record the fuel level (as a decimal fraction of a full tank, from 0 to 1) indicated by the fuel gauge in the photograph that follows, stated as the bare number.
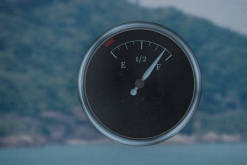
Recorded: 0.875
